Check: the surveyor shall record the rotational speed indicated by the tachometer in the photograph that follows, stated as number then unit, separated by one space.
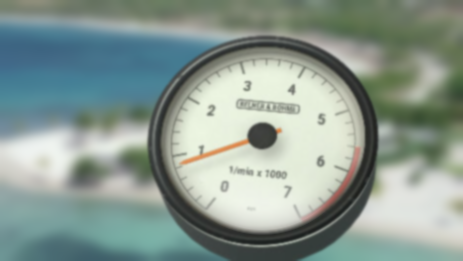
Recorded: 800 rpm
